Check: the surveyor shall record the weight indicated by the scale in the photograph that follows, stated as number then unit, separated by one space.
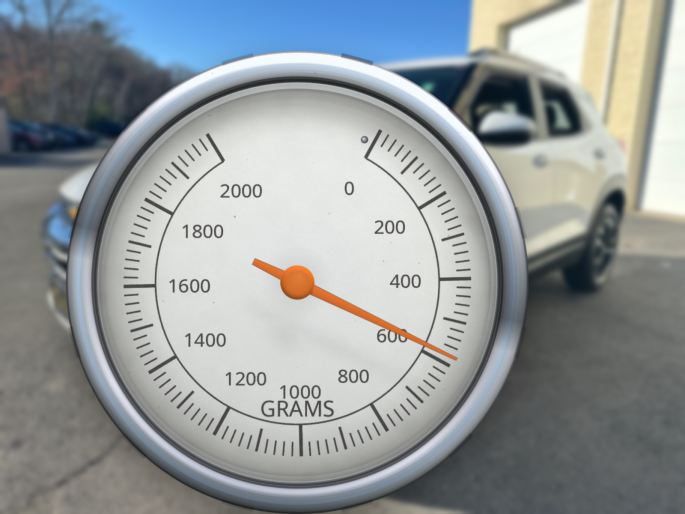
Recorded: 580 g
